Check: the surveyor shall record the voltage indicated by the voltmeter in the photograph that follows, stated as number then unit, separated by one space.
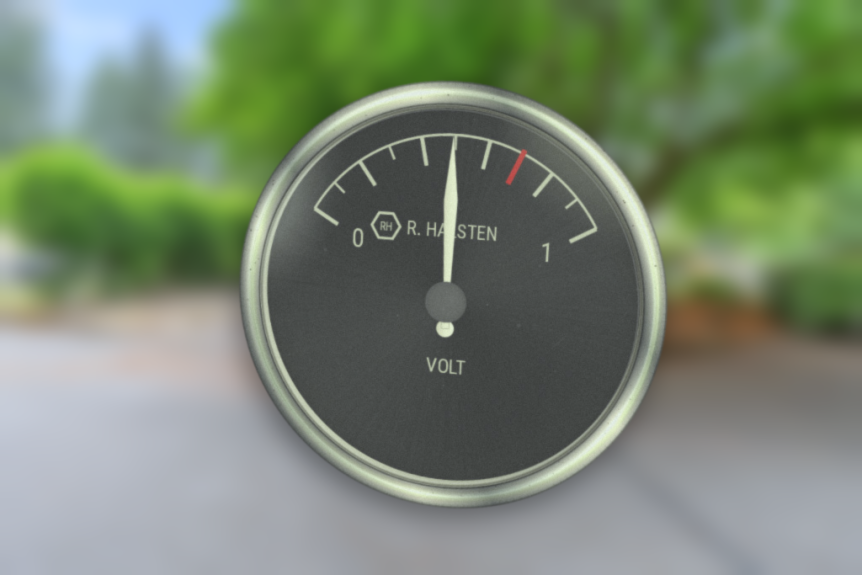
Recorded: 0.5 V
